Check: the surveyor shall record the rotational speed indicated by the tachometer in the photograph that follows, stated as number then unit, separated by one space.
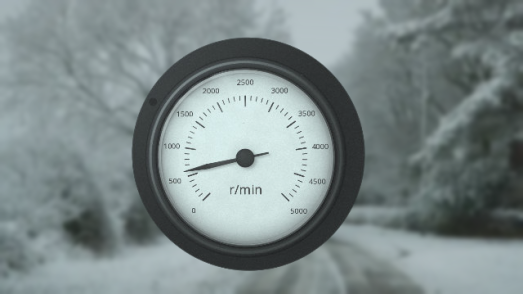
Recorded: 600 rpm
